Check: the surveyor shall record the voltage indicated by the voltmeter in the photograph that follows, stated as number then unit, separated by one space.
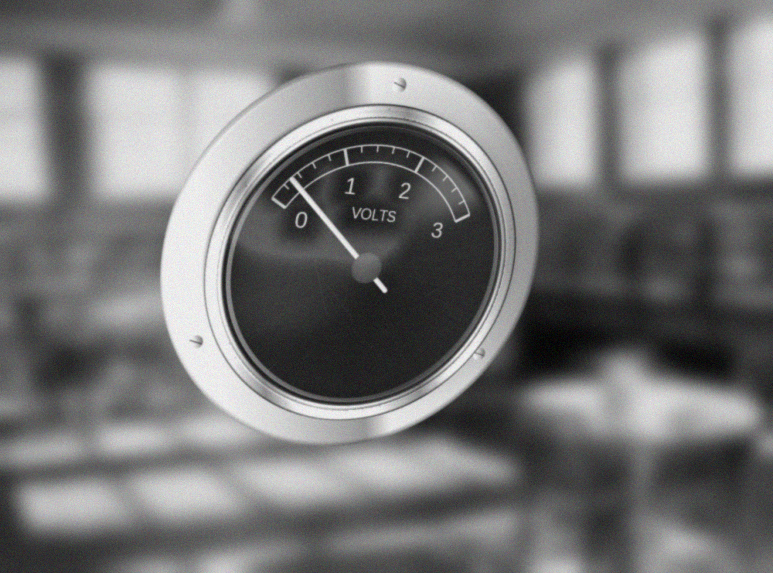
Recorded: 0.3 V
